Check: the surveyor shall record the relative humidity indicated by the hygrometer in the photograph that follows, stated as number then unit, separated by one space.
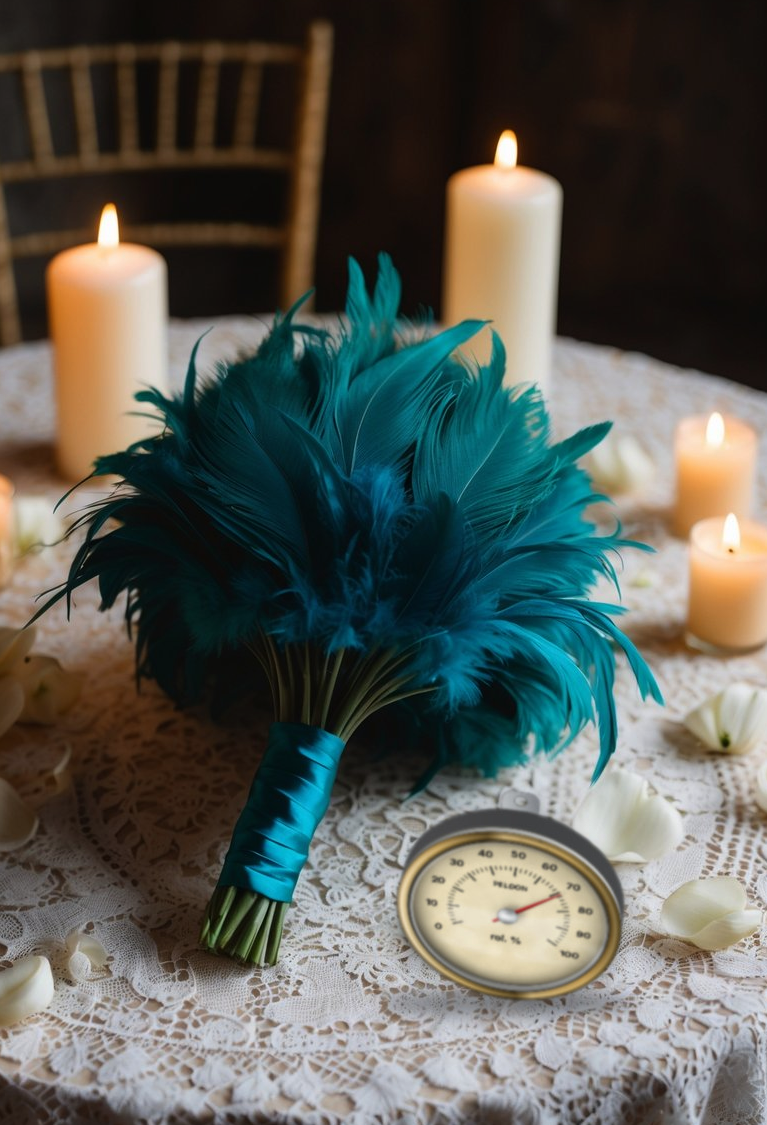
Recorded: 70 %
